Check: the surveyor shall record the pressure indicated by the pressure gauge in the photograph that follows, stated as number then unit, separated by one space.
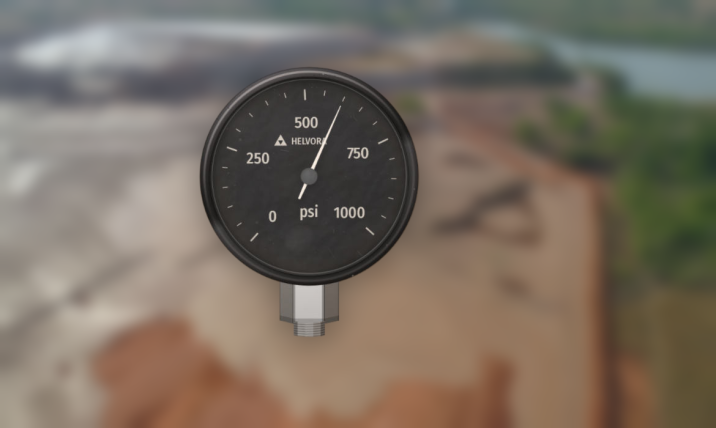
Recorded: 600 psi
